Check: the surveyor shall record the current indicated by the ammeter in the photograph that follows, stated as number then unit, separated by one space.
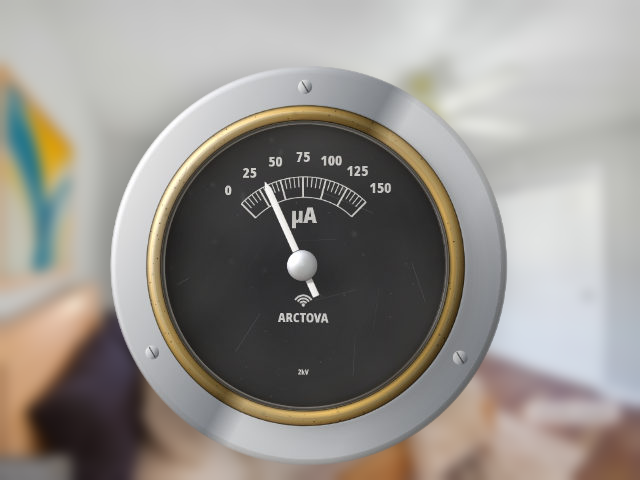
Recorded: 35 µA
